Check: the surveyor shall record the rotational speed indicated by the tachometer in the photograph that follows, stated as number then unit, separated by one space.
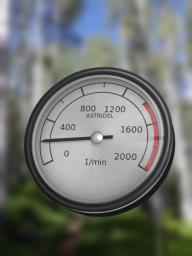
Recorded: 200 rpm
